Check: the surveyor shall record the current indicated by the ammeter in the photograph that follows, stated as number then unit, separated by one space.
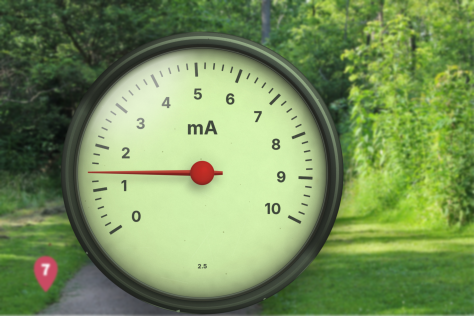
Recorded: 1.4 mA
